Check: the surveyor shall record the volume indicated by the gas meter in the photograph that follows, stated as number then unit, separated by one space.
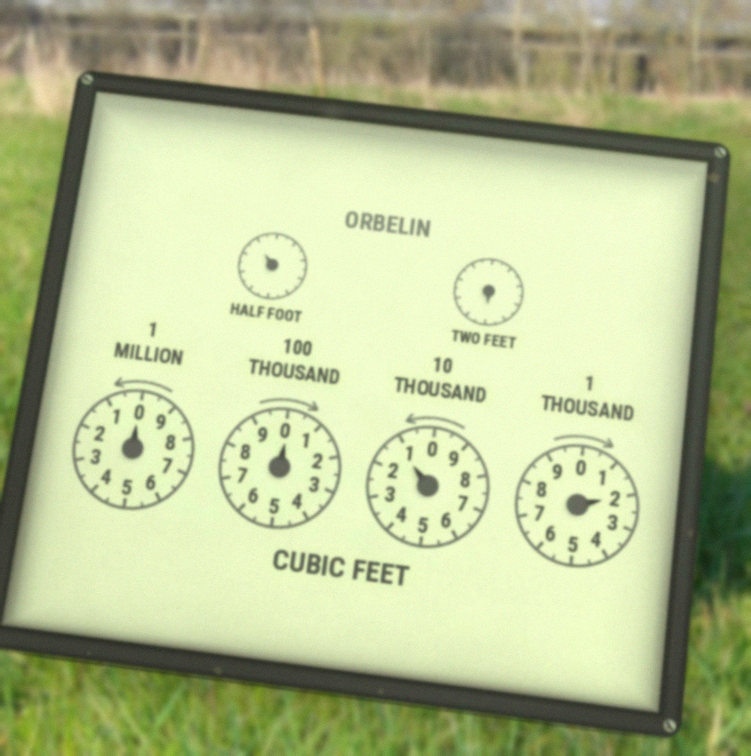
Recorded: 1200 ft³
